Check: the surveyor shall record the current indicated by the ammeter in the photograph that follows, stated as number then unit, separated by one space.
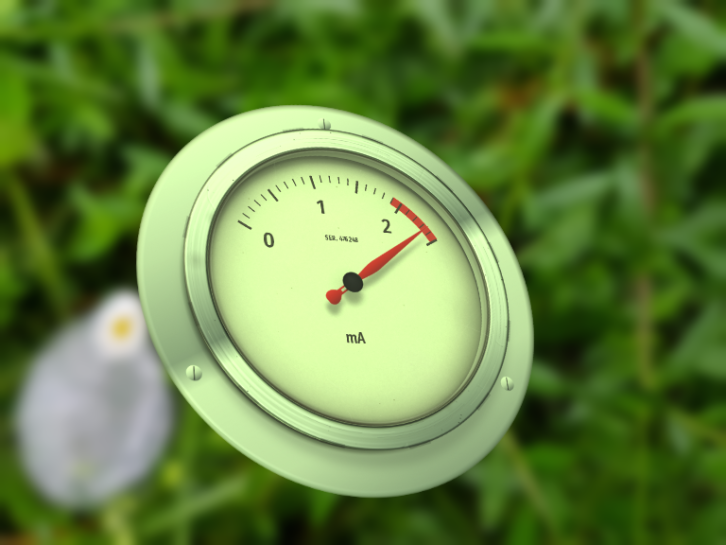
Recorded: 2.35 mA
